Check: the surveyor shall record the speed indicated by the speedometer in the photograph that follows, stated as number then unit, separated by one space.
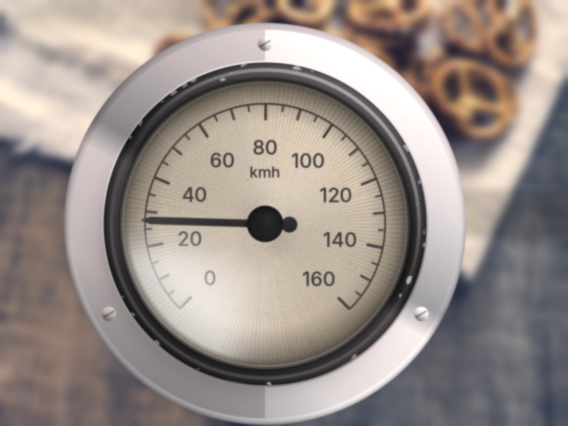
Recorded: 27.5 km/h
